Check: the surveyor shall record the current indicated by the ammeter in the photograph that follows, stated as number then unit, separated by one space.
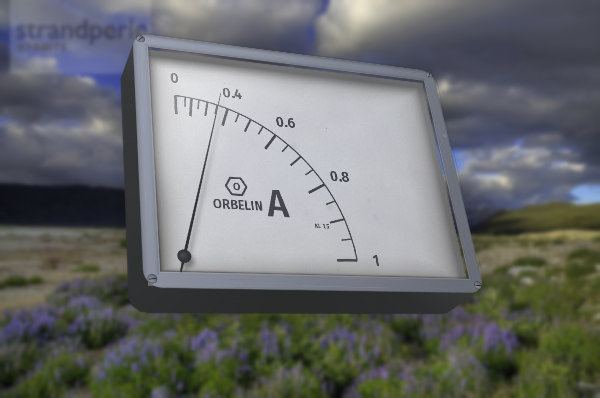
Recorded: 0.35 A
